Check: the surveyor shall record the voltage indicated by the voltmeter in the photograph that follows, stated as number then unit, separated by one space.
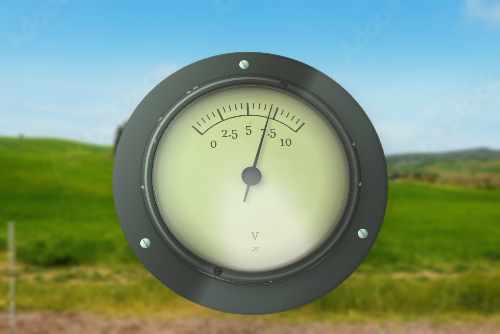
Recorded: 7 V
